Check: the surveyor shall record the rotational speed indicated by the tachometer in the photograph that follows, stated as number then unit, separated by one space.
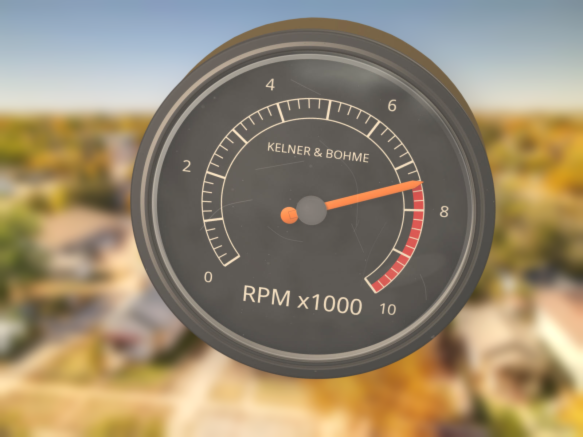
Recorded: 7400 rpm
